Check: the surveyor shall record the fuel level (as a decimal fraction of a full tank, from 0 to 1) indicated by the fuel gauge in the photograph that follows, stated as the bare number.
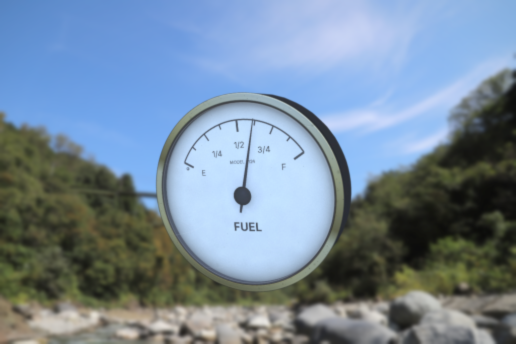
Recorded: 0.625
